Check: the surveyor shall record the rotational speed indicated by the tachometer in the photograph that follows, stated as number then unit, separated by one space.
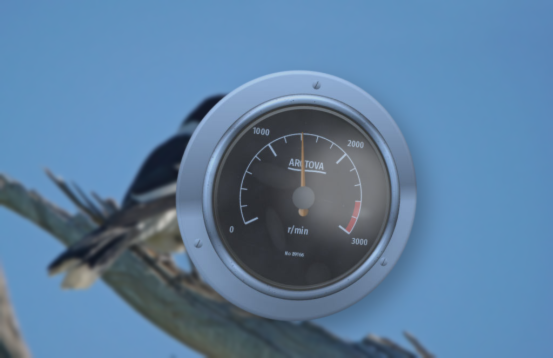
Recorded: 1400 rpm
